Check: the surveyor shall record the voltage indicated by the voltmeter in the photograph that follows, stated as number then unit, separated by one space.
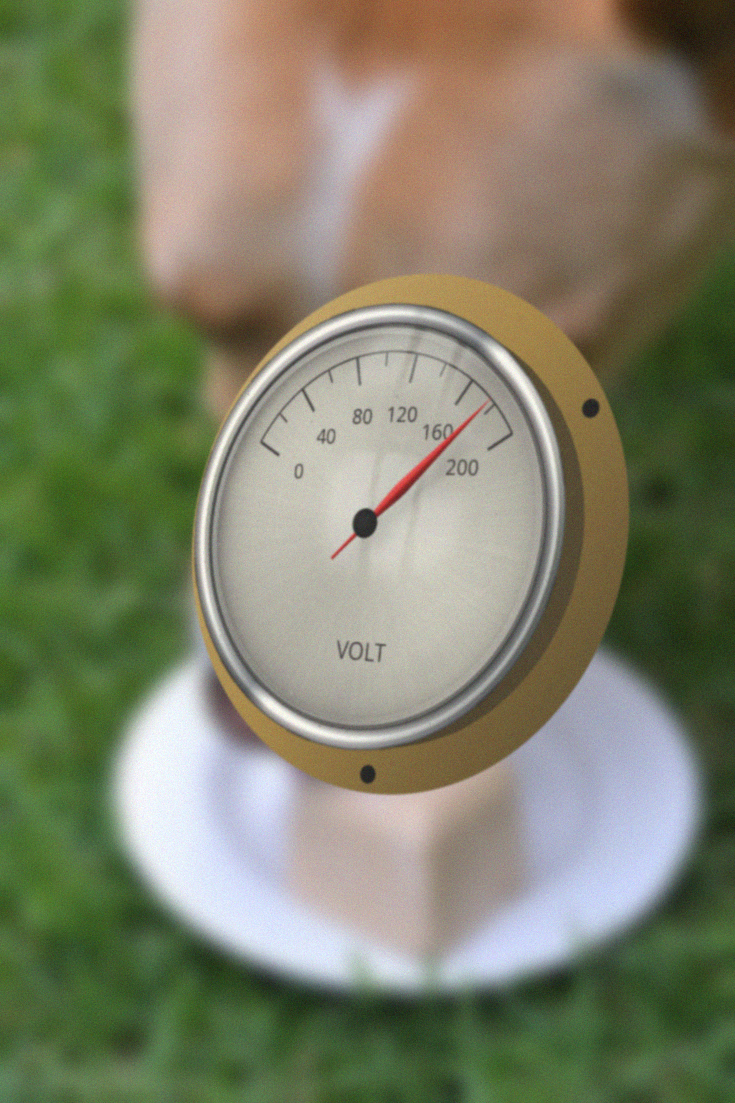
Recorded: 180 V
